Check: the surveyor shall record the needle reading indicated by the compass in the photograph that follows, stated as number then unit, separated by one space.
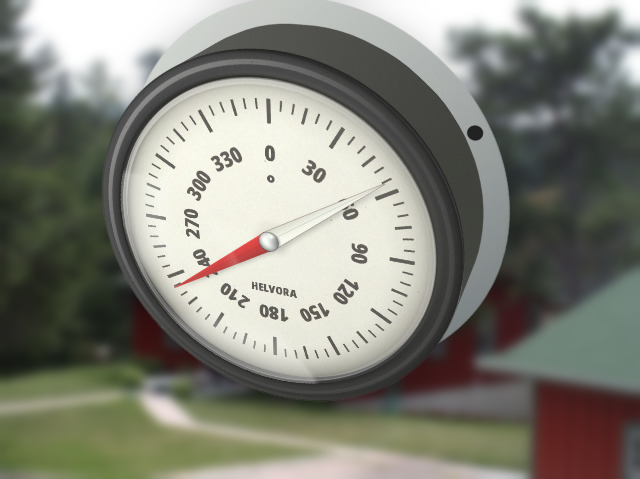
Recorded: 235 °
